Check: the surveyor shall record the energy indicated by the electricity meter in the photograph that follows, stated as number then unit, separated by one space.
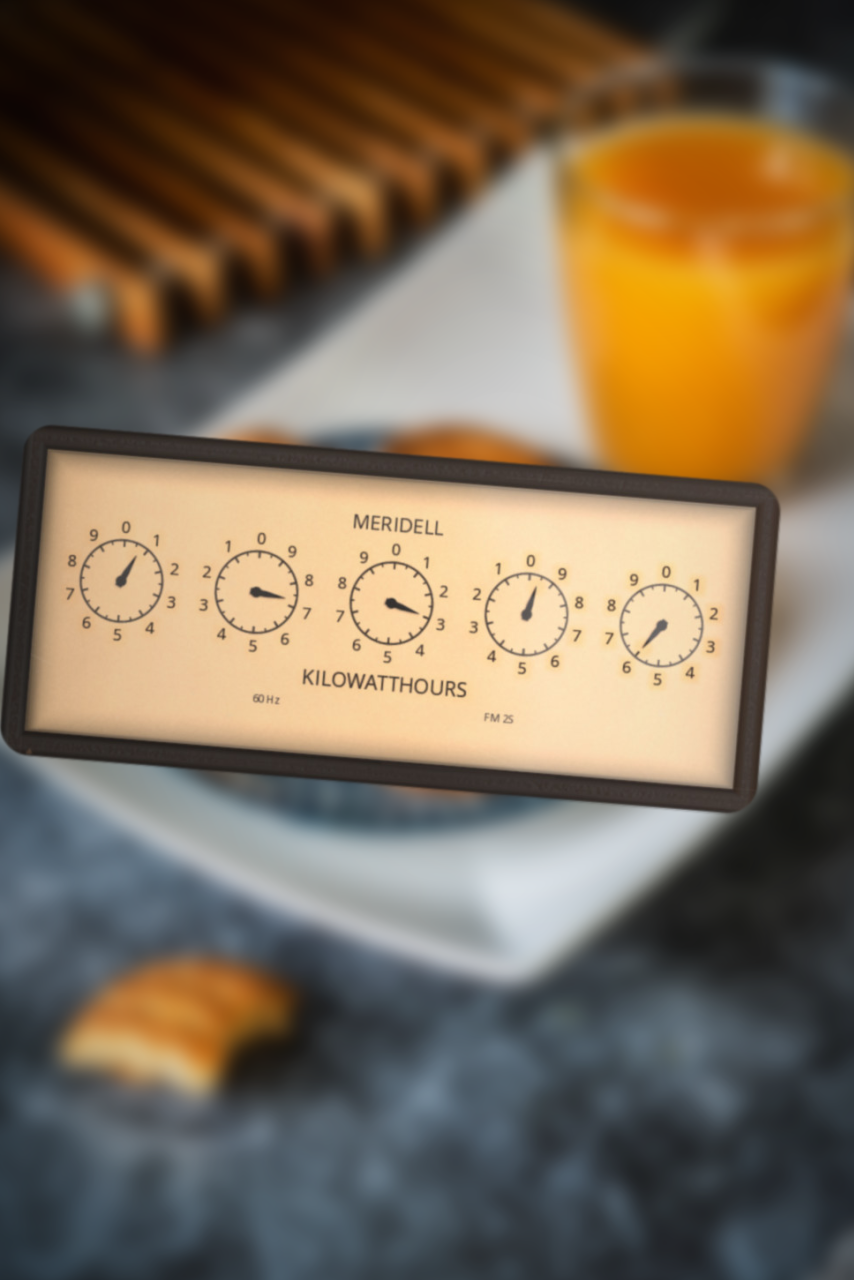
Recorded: 7296 kWh
